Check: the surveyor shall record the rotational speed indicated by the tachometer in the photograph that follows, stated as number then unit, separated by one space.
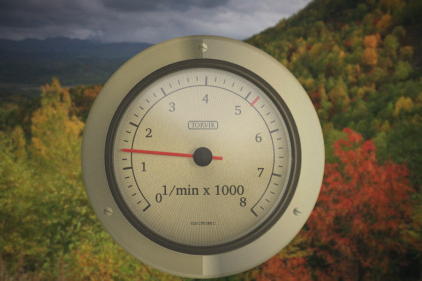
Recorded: 1400 rpm
